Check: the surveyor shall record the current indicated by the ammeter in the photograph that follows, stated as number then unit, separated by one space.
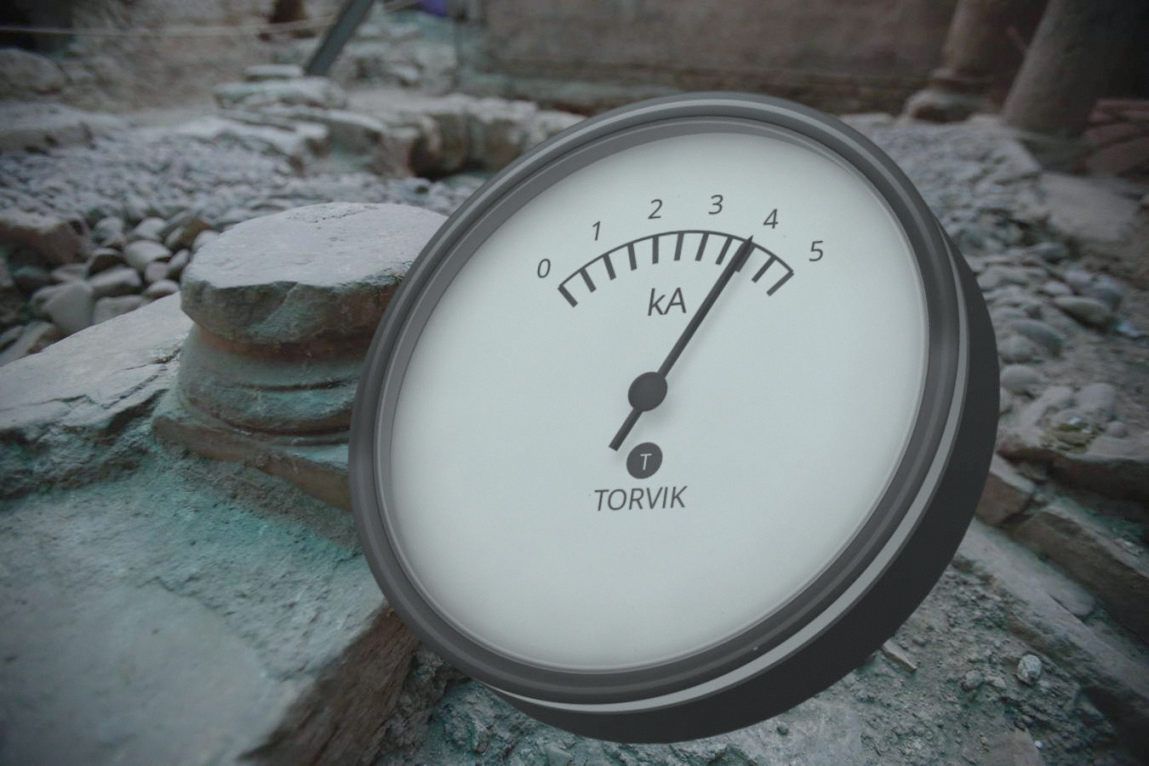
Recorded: 4 kA
